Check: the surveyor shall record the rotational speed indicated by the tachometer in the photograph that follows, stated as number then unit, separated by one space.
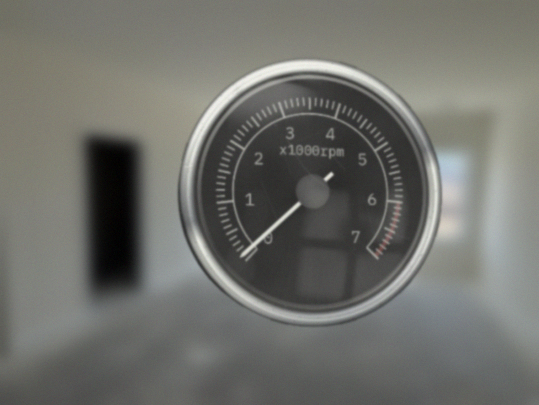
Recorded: 100 rpm
